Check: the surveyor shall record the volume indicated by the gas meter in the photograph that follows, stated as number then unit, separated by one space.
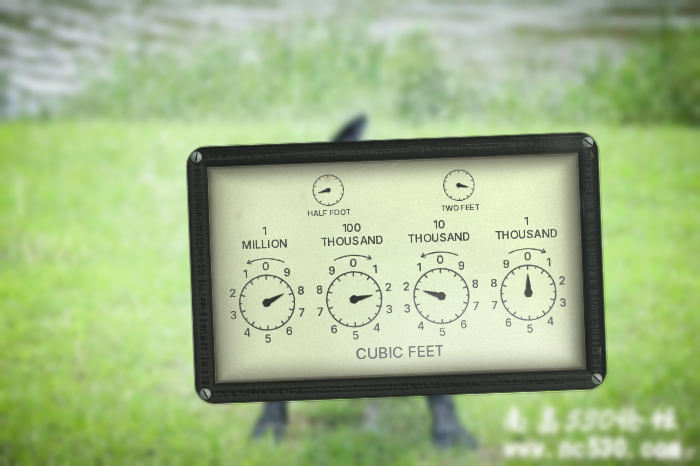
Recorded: 822000 ft³
